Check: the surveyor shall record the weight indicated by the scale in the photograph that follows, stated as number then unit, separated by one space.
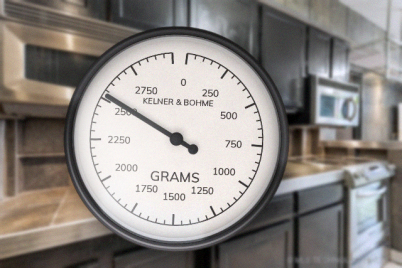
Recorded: 2525 g
